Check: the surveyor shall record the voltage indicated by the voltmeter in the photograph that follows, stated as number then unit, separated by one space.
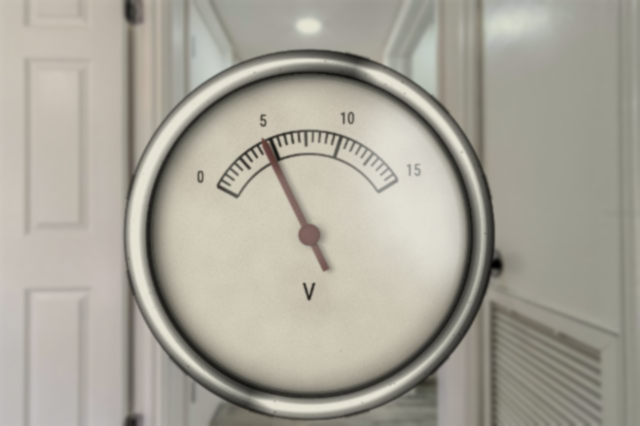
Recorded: 4.5 V
